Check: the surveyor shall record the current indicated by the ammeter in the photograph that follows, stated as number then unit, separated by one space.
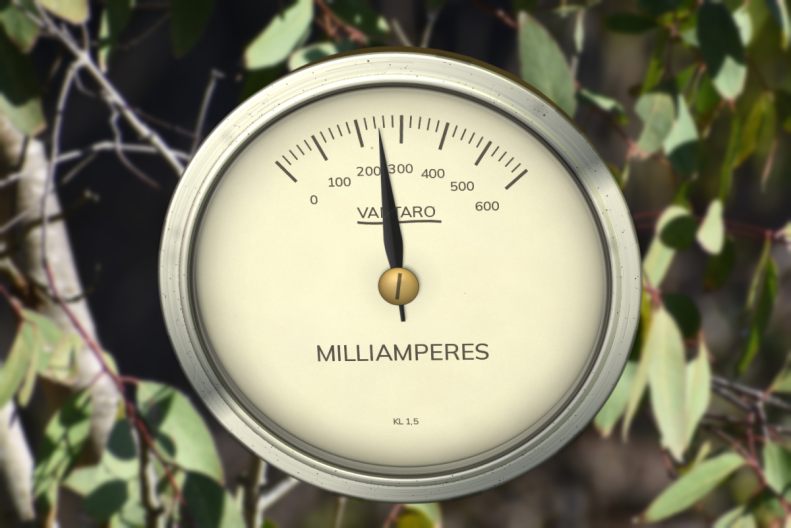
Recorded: 250 mA
